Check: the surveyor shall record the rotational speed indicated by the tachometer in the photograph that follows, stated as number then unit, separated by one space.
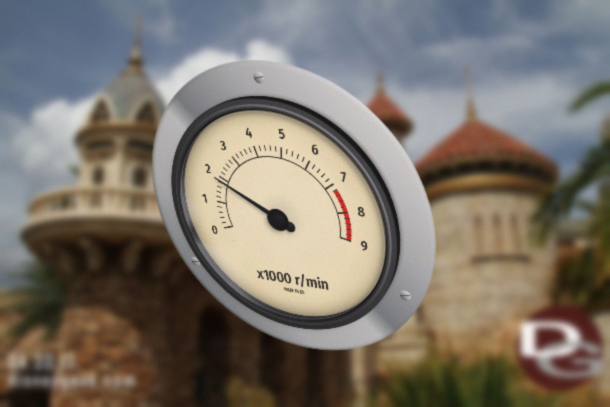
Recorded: 2000 rpm
